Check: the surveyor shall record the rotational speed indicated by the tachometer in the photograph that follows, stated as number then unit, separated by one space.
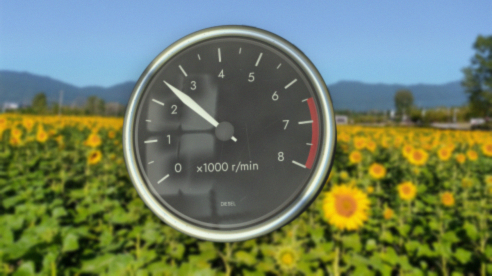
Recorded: 2500 rpm
